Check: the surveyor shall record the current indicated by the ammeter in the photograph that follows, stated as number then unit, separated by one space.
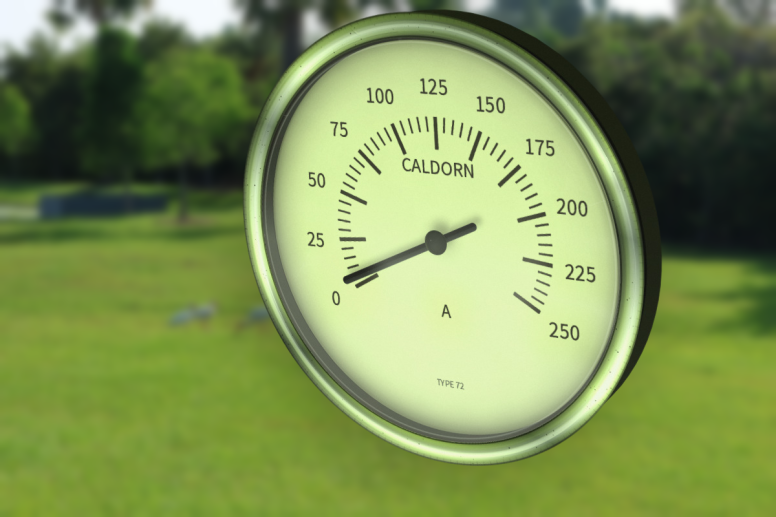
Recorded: 5 A
